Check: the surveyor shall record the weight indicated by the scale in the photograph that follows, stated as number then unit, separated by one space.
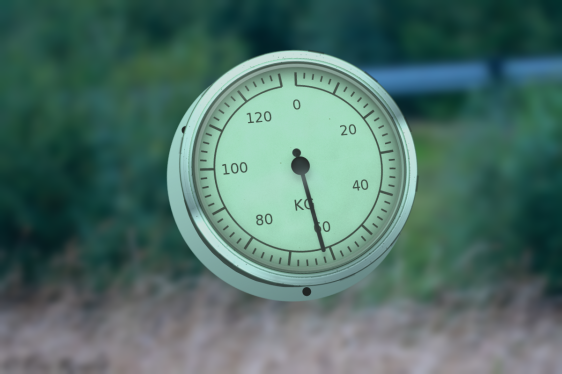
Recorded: 62 kg
